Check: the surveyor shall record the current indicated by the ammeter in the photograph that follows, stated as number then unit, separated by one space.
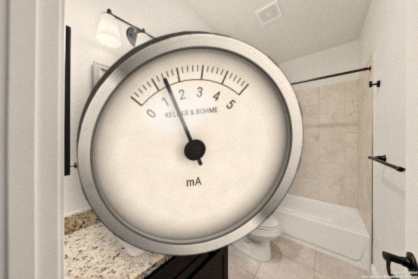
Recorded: 1.4 mA
